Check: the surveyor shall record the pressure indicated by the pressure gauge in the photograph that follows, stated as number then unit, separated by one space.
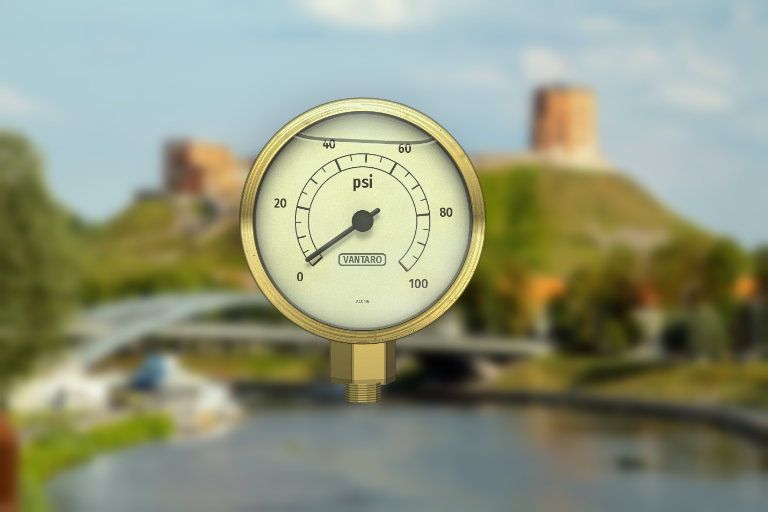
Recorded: 2.5 psi
